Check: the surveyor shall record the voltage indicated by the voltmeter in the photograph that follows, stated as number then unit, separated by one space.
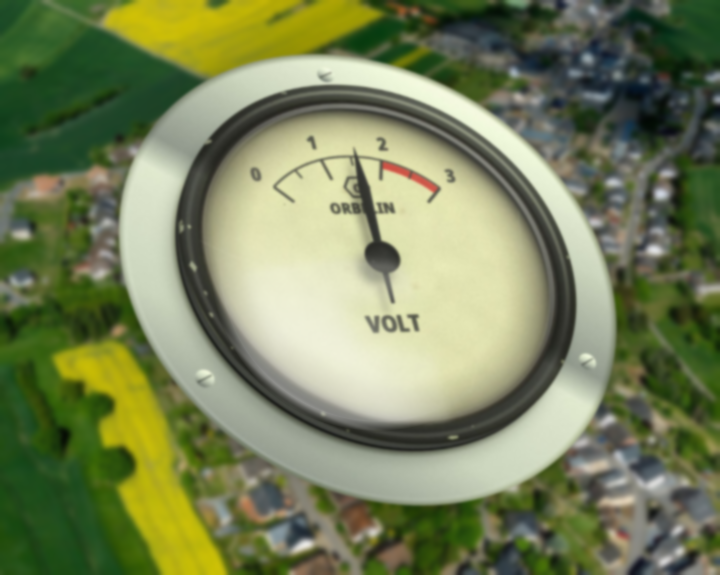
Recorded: 1.5 V
